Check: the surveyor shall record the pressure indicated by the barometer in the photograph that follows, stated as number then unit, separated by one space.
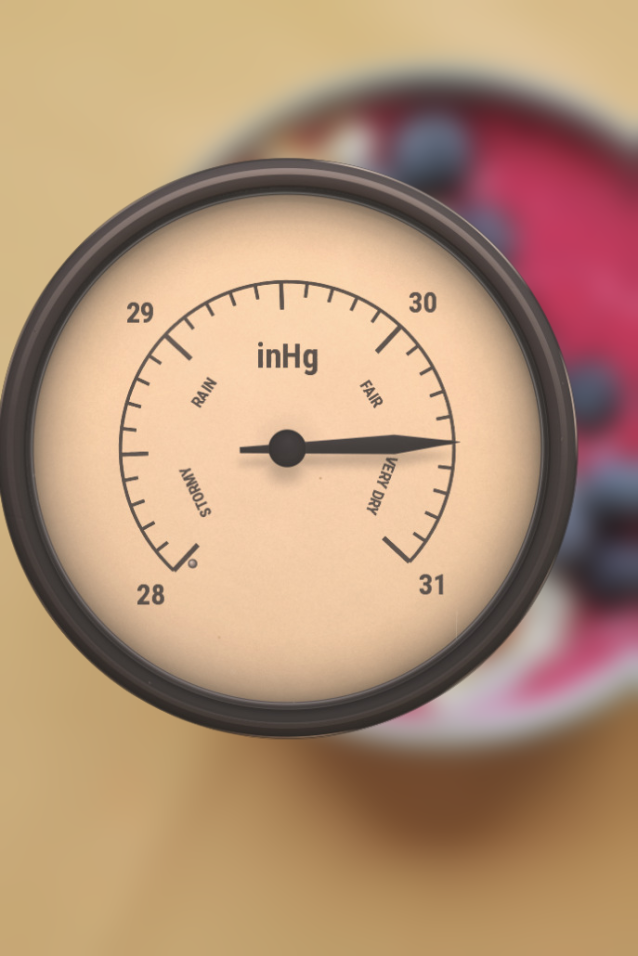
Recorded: 30.5 inHg
